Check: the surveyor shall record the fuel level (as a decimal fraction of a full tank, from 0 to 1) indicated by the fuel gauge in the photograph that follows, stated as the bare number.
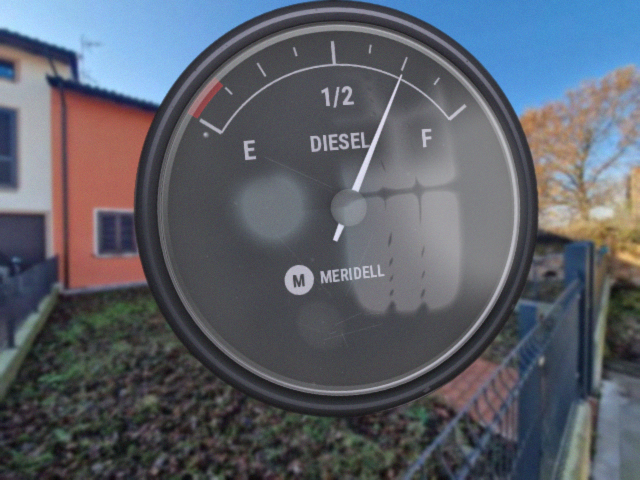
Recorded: 0.75
